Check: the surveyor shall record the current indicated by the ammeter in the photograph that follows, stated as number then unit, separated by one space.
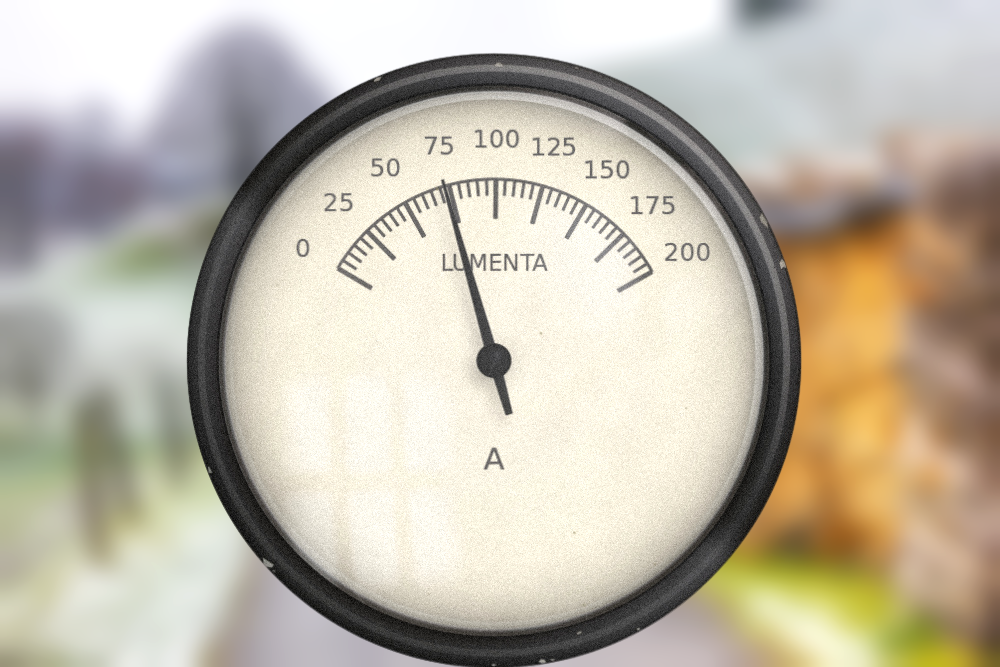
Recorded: 72.5 A
